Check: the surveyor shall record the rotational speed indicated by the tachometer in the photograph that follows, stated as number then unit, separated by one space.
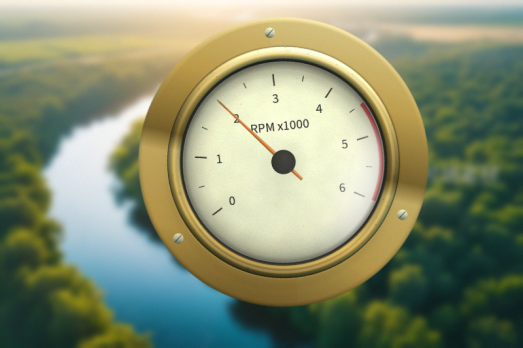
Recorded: 2000 rpm
